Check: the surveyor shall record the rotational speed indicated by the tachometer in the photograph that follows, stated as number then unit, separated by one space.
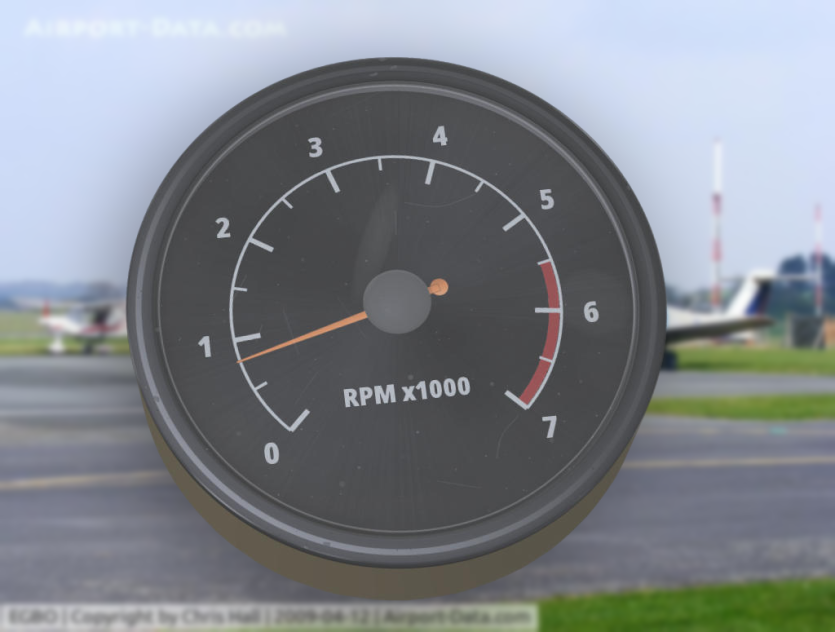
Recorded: 750 rpm
